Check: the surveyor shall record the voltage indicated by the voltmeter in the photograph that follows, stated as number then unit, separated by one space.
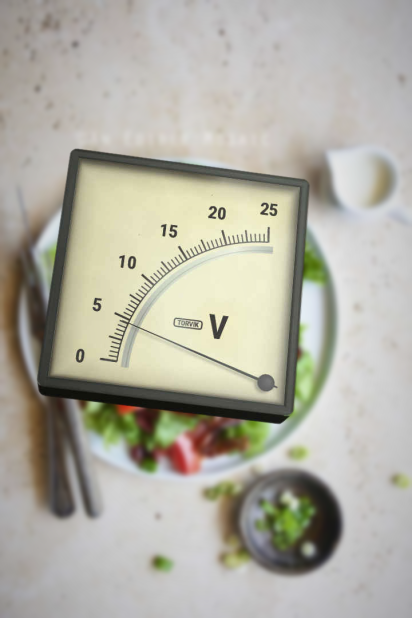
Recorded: 4.5 V
